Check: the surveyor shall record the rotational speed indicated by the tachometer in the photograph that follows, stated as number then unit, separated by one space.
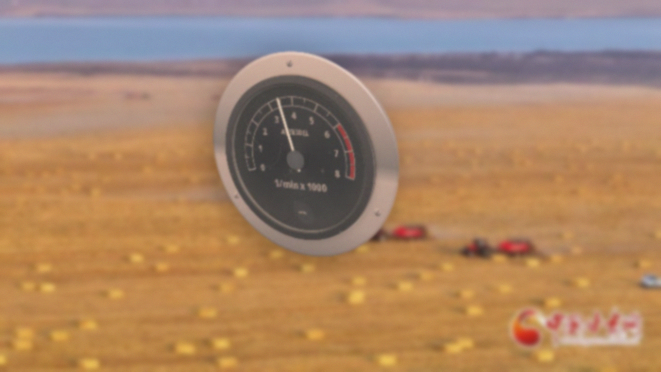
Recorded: 3500 rpm
